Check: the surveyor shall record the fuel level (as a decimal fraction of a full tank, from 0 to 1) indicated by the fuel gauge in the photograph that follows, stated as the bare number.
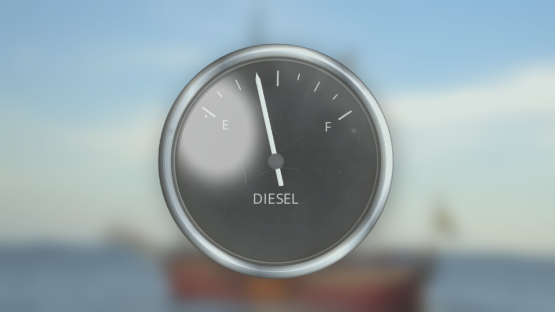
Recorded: 0.375
